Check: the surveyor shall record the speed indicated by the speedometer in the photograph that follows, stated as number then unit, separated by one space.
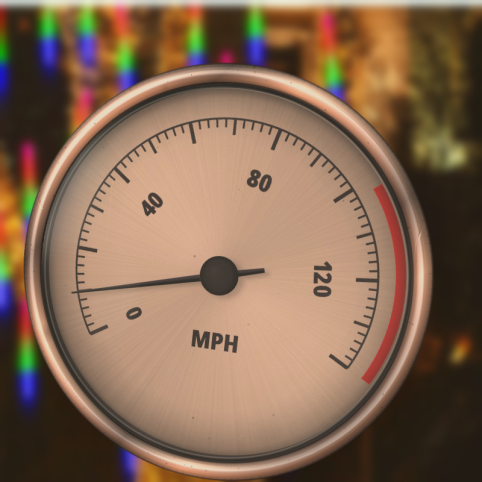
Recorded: 10 mph
